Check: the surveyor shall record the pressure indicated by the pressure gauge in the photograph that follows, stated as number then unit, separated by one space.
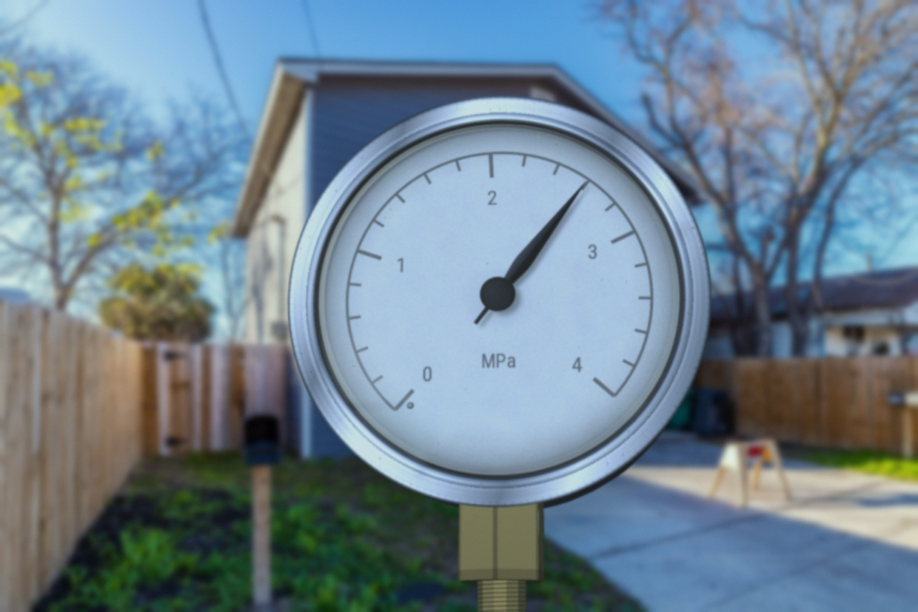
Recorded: 2.6 MPa
